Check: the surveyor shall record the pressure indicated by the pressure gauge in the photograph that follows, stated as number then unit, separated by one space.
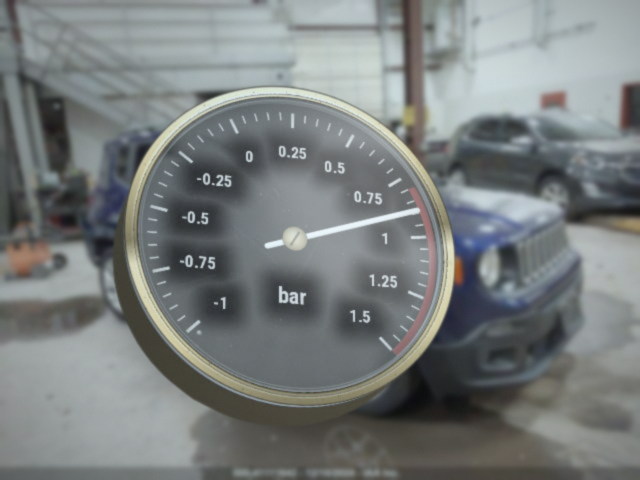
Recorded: 0.9 bar
